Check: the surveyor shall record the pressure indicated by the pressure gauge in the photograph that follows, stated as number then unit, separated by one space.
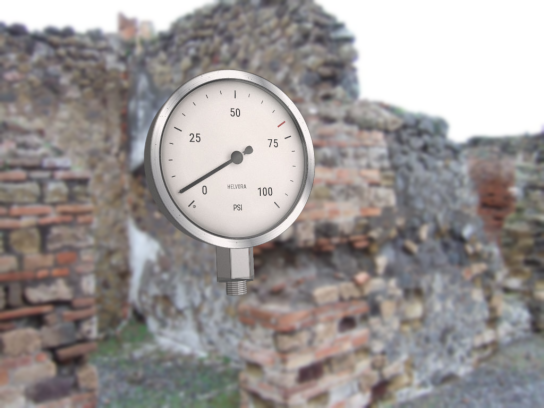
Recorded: 5 psi
